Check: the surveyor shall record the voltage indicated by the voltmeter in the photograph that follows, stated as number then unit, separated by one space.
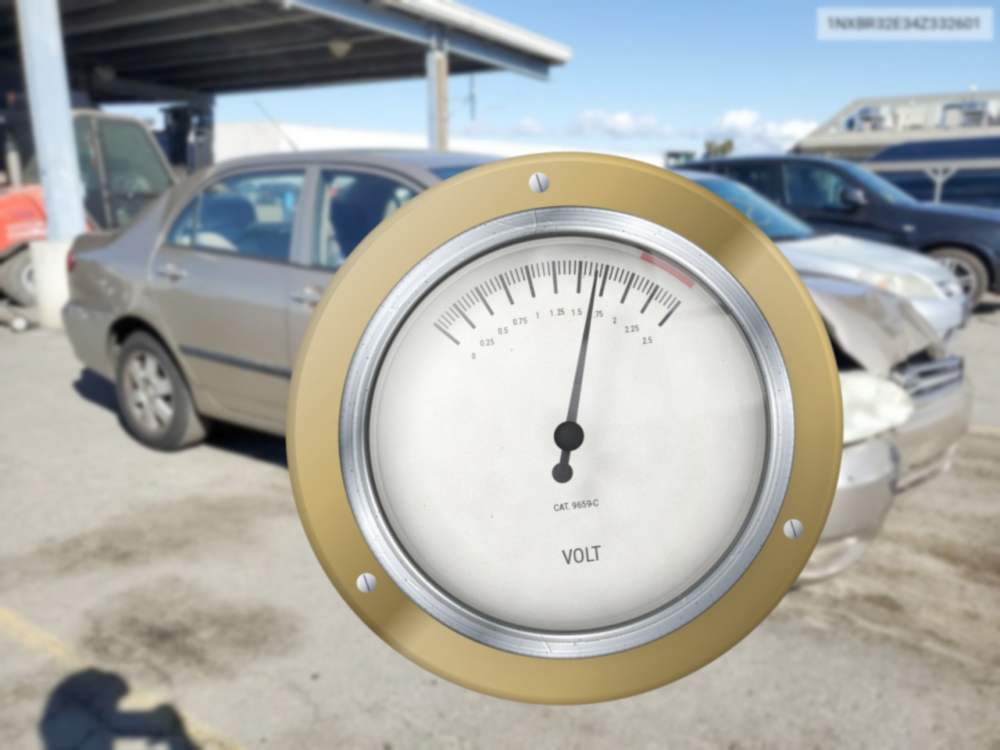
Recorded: 1.65 V
